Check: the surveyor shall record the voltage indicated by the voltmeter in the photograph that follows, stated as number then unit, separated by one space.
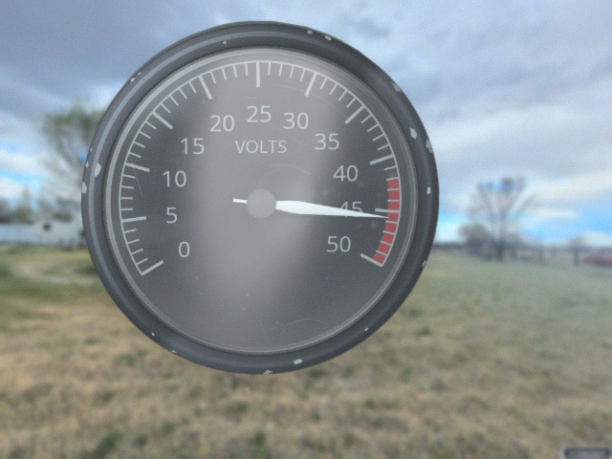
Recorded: 45.5 V
